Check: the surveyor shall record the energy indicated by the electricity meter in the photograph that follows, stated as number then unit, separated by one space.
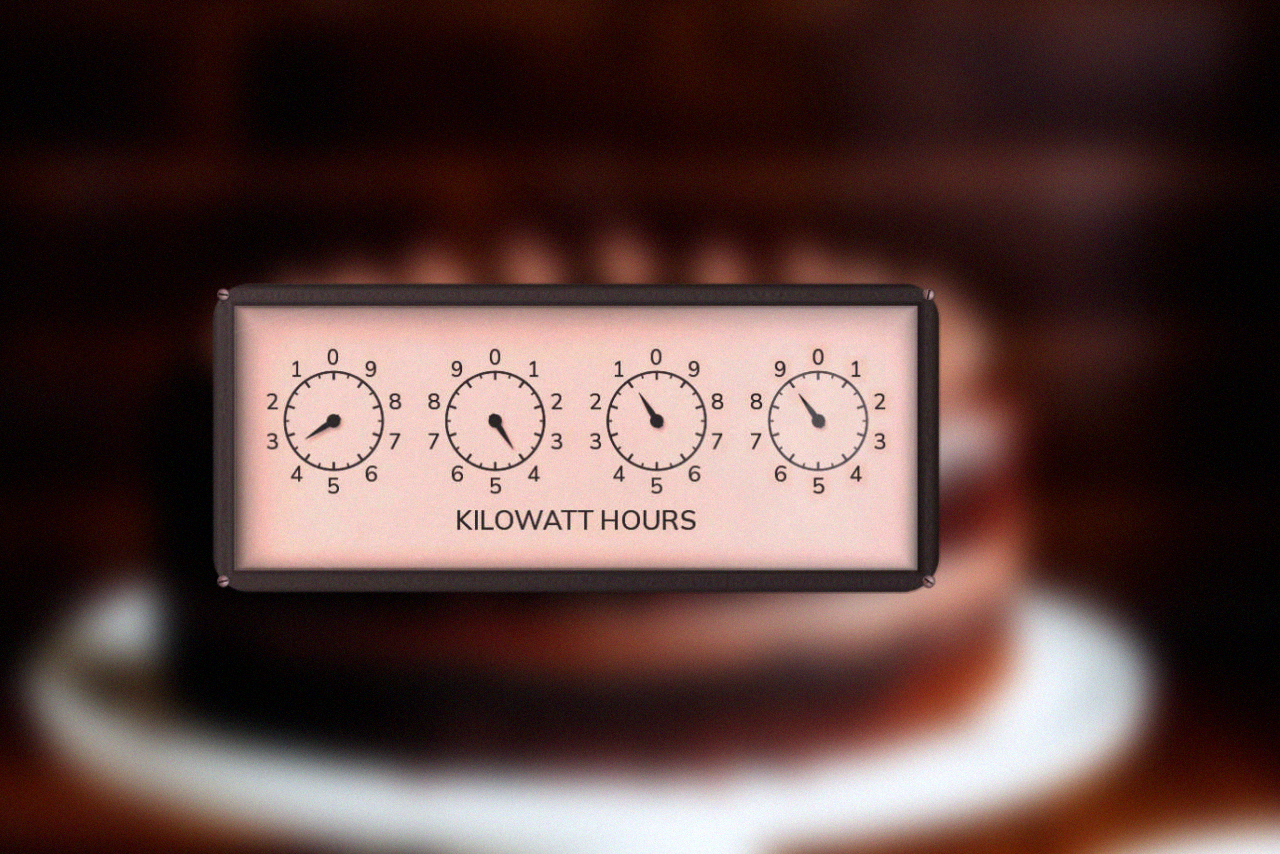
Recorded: 3409 kWh
